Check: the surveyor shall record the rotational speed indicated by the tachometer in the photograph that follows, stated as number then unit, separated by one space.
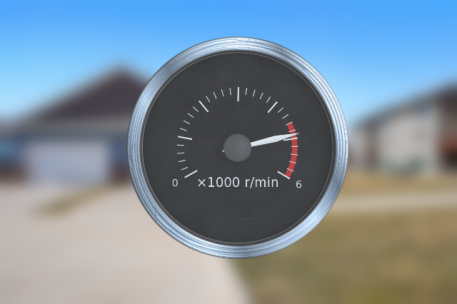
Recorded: 4900 rpm
